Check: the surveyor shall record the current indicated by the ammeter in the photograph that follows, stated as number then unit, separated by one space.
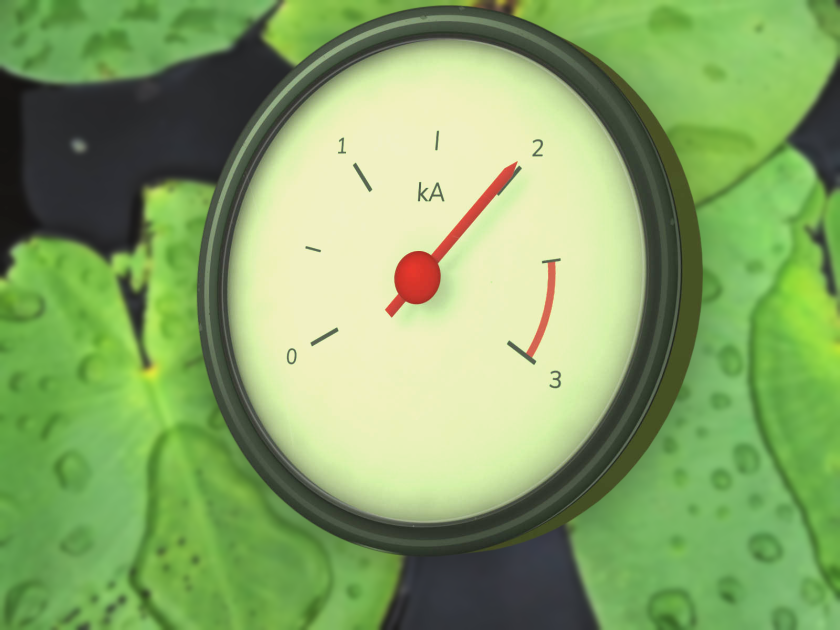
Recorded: 2 kA
